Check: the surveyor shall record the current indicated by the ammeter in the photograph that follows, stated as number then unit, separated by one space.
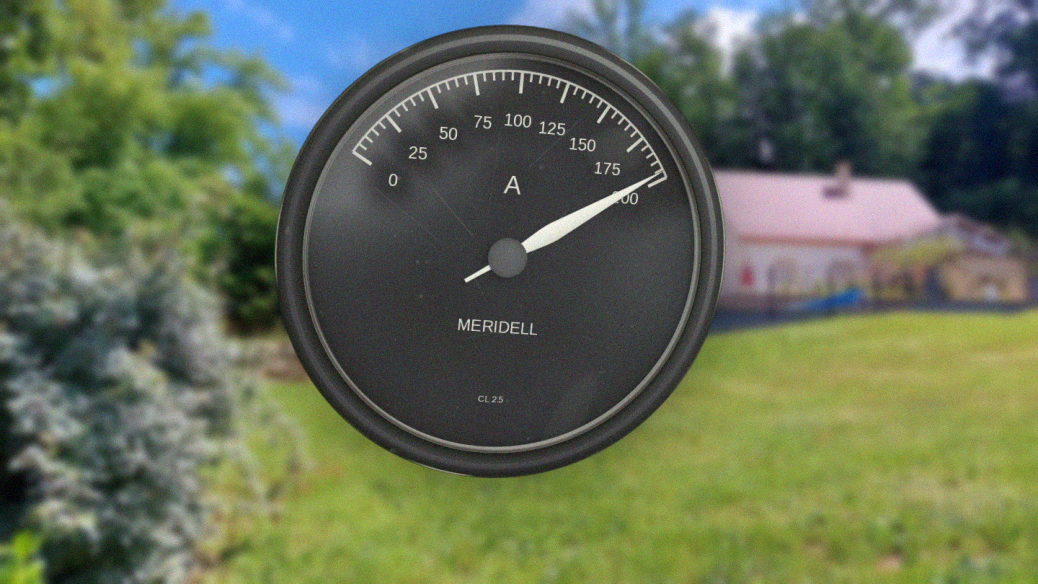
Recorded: 195 A
